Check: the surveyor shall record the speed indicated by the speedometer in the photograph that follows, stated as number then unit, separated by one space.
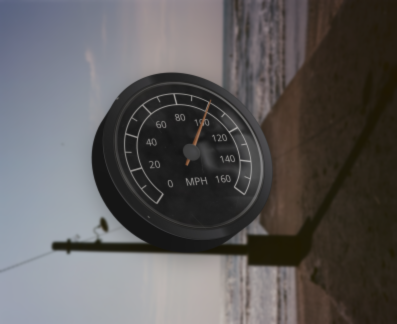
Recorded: 100 mph
